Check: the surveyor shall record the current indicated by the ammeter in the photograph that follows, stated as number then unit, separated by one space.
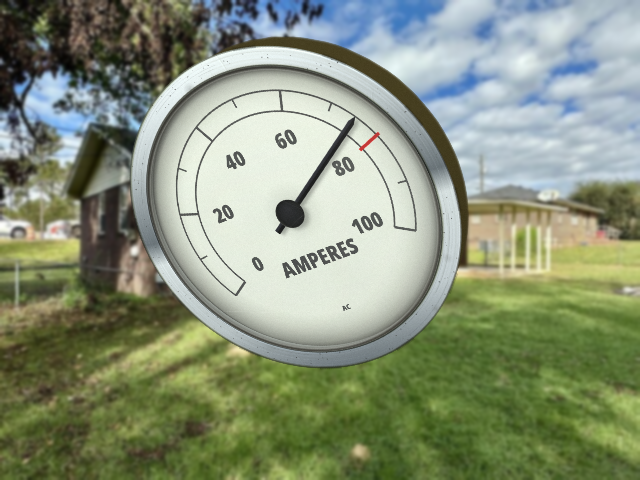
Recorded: 75 A
